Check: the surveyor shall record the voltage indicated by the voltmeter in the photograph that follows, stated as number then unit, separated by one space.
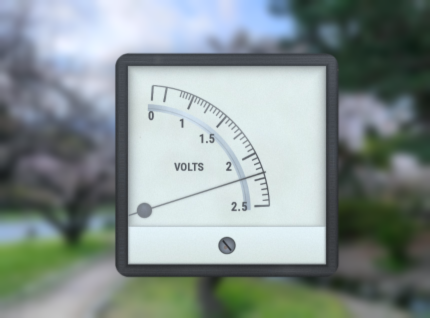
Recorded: 2.2 V
